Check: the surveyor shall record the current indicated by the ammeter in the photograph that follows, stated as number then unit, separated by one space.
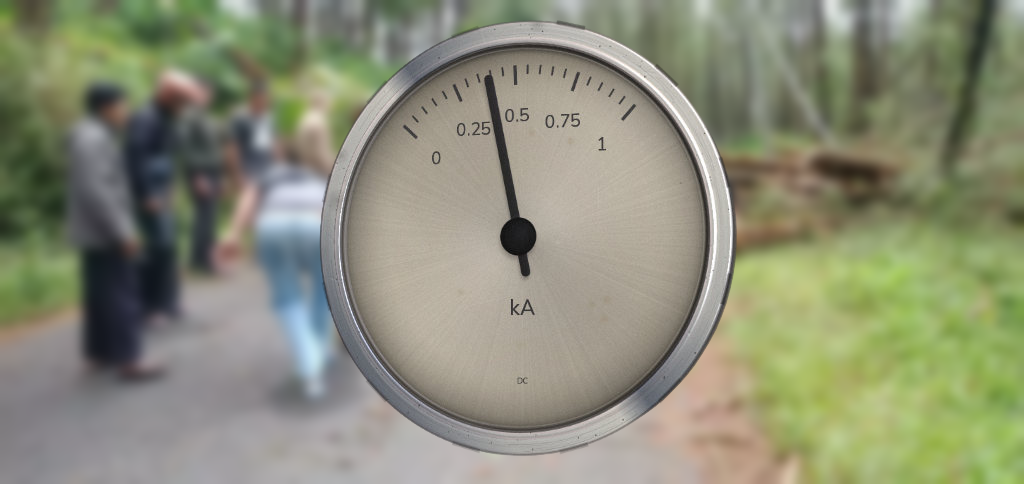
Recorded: 0.4 kA
